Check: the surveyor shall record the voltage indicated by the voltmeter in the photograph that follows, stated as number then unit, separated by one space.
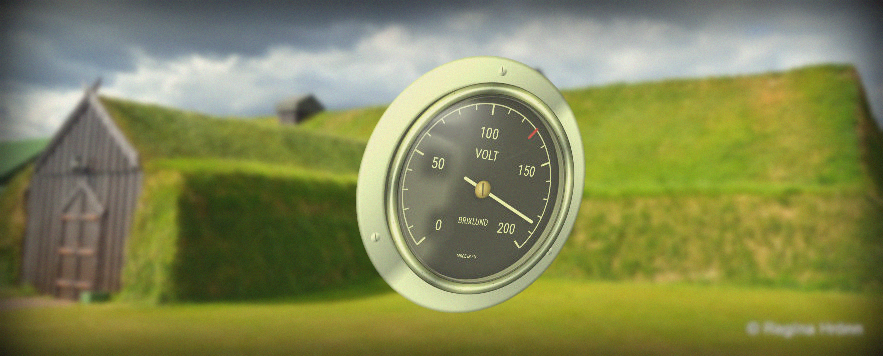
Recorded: 185 V
